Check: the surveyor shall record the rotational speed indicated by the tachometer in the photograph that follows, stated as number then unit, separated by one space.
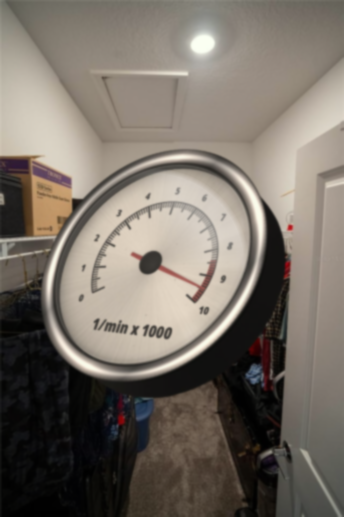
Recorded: 9500 rpm
